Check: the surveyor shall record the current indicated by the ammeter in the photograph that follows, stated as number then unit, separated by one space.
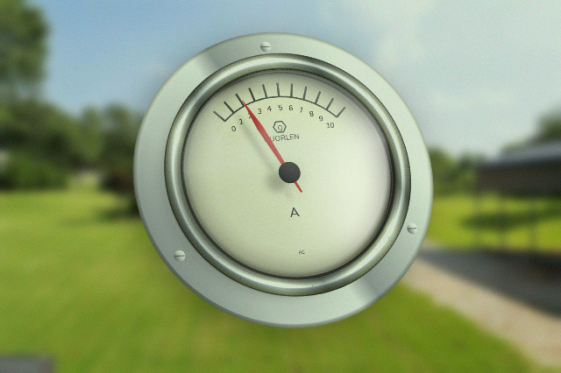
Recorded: 2 A
